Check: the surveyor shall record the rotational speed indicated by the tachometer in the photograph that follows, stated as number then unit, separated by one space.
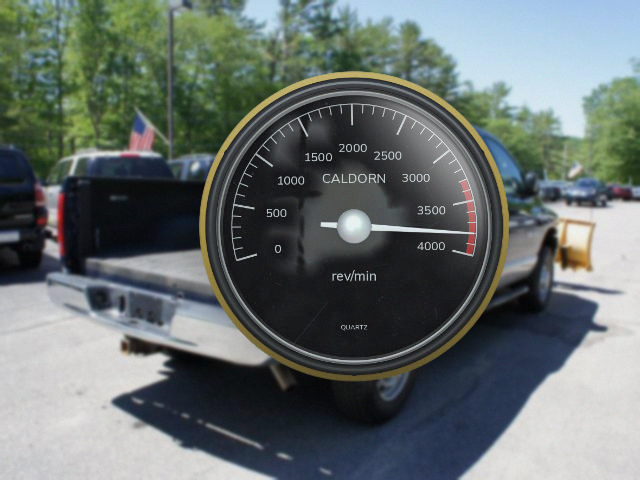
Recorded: 3800 rpm
